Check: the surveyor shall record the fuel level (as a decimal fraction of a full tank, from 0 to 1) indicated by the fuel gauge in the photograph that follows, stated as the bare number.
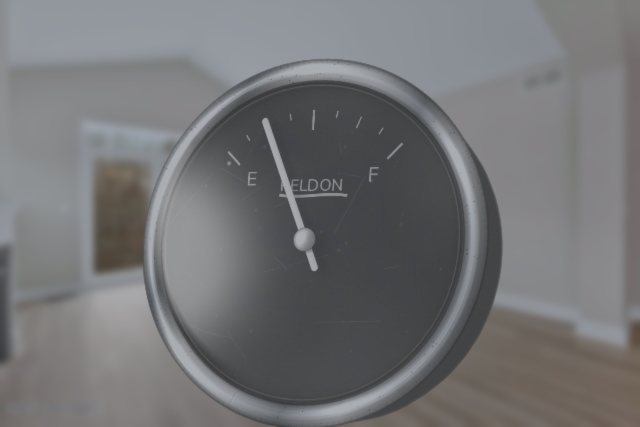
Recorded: 0.25
